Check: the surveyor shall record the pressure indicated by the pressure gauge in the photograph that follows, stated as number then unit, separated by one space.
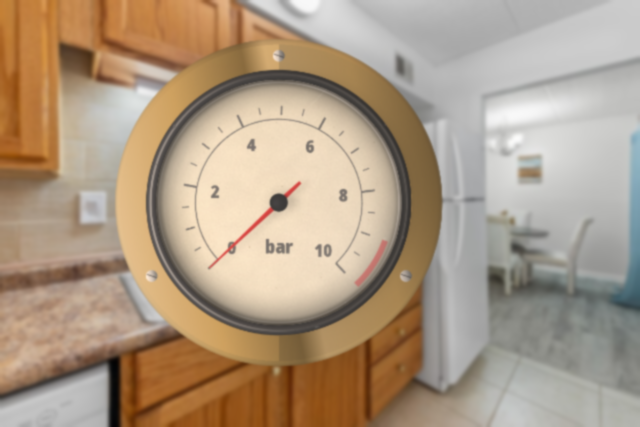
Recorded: 0 bar
